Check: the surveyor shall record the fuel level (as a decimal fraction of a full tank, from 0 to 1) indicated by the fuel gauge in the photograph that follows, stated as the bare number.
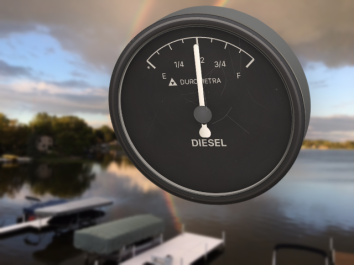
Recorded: 0.5
